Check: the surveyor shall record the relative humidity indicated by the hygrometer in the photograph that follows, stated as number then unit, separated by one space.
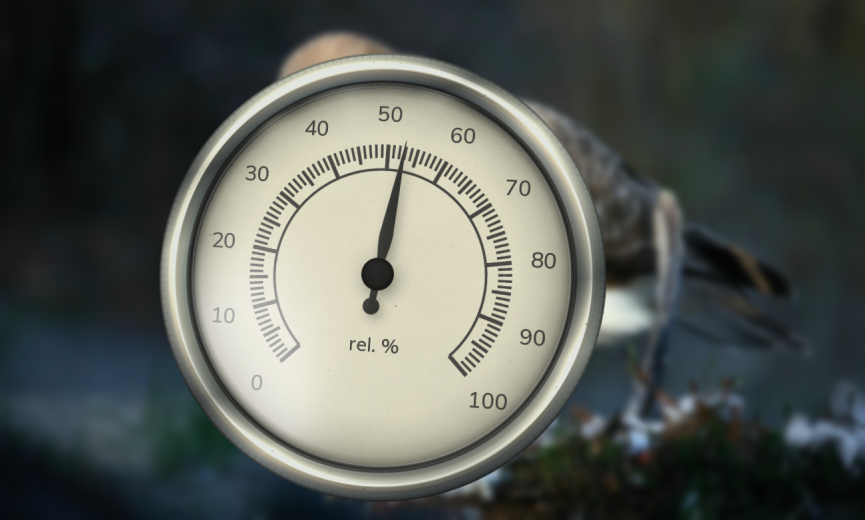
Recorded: 53 %
